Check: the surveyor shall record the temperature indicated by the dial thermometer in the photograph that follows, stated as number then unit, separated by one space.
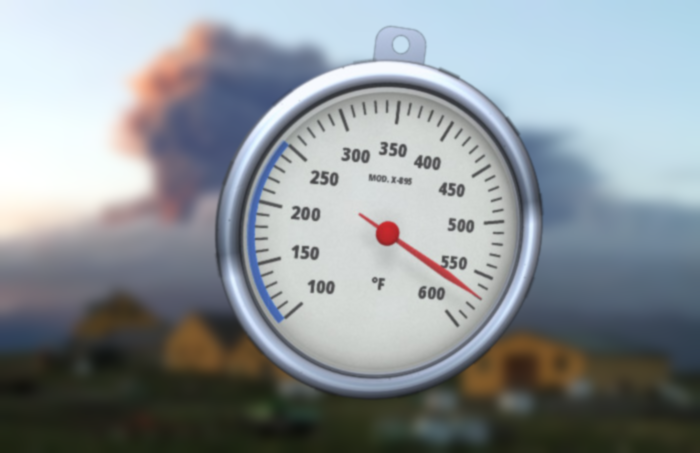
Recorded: 570 °F
